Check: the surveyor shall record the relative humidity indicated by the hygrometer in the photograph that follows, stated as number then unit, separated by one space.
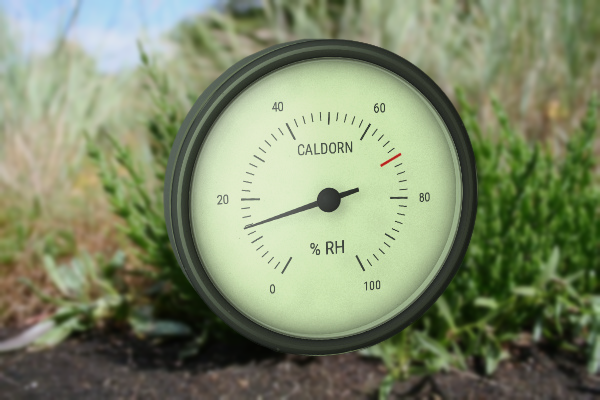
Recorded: 14 %
